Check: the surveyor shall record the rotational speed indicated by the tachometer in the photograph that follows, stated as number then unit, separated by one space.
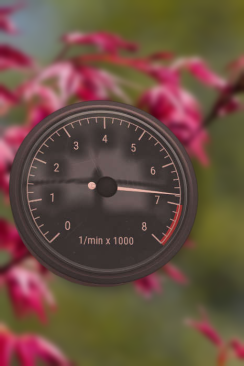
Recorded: 6800 rpm
